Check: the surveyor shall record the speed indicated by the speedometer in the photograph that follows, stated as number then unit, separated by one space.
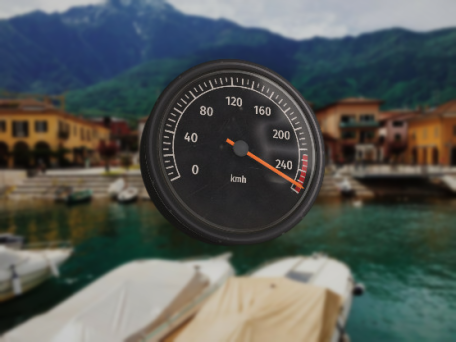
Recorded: 255 km/h
